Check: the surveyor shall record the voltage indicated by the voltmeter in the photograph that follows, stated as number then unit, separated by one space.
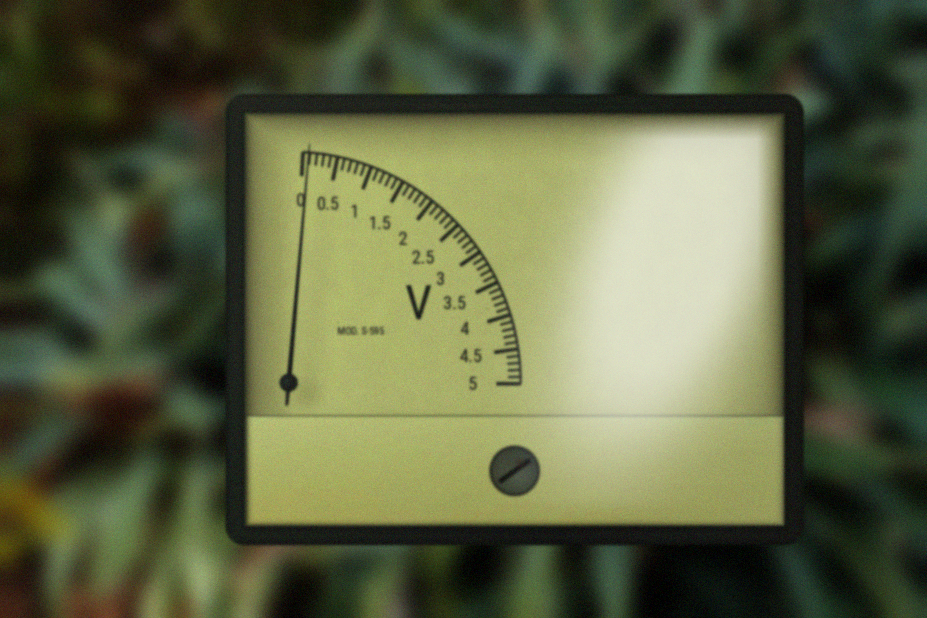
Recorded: 0.1 V
